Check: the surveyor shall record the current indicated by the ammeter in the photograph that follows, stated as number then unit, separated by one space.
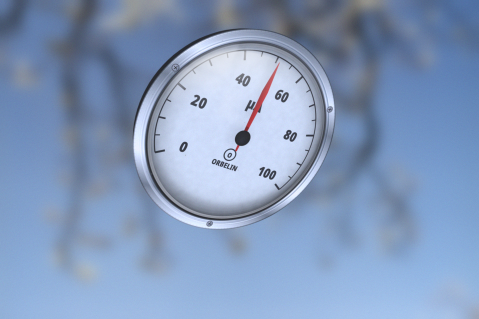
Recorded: 50 µA
